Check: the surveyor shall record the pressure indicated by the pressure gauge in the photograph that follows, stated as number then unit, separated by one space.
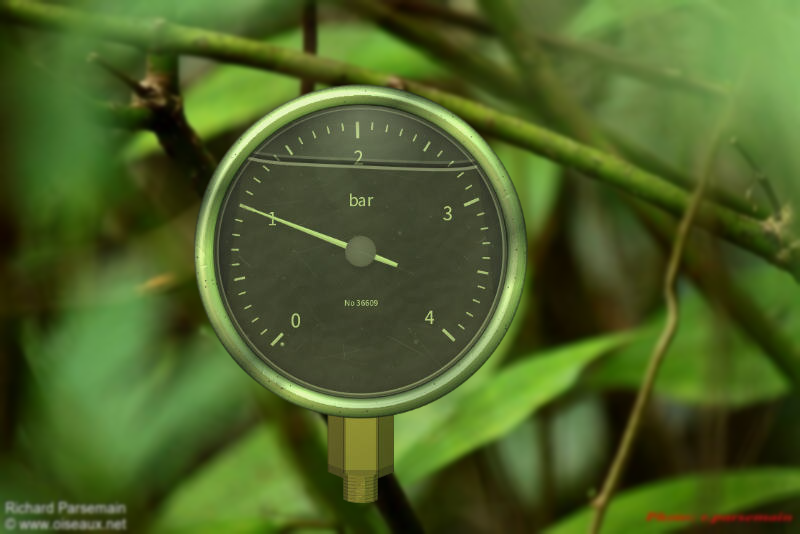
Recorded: 1 bar
